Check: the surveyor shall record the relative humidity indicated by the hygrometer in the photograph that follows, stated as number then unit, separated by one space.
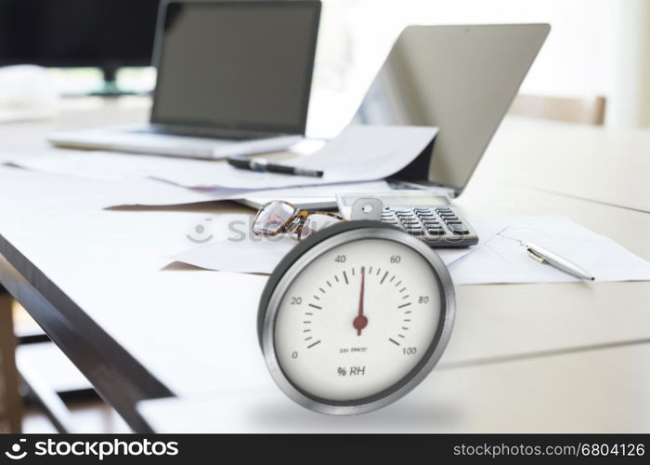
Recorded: 48 %
